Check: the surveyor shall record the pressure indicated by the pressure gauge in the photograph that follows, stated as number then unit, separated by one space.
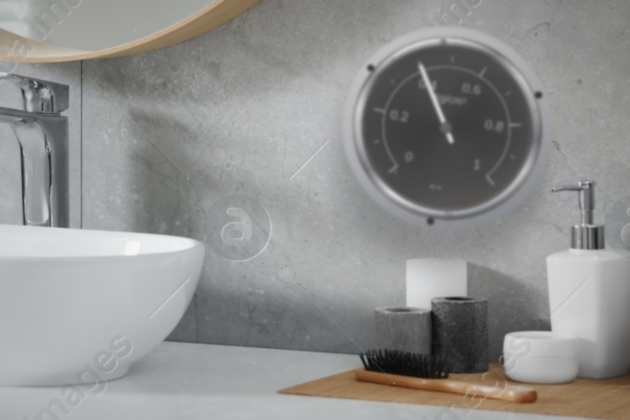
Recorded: 0.4 kg/cm²
